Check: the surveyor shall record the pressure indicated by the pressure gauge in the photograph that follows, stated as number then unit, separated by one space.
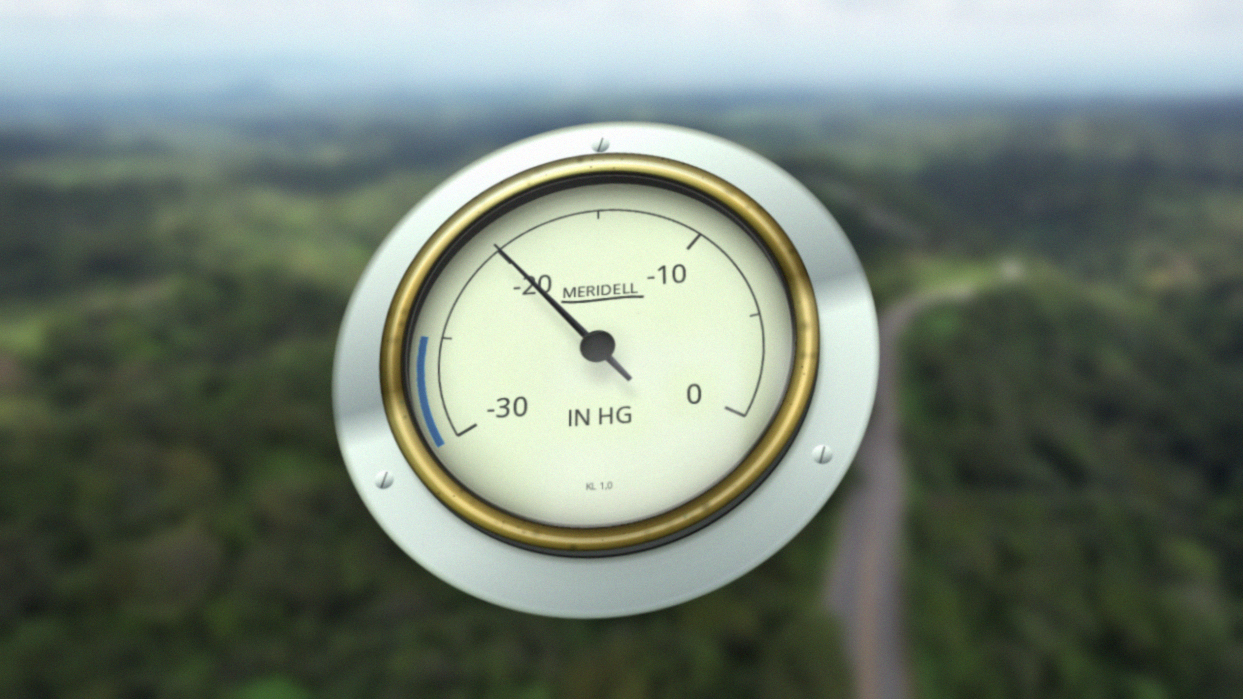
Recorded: -20 inHg
